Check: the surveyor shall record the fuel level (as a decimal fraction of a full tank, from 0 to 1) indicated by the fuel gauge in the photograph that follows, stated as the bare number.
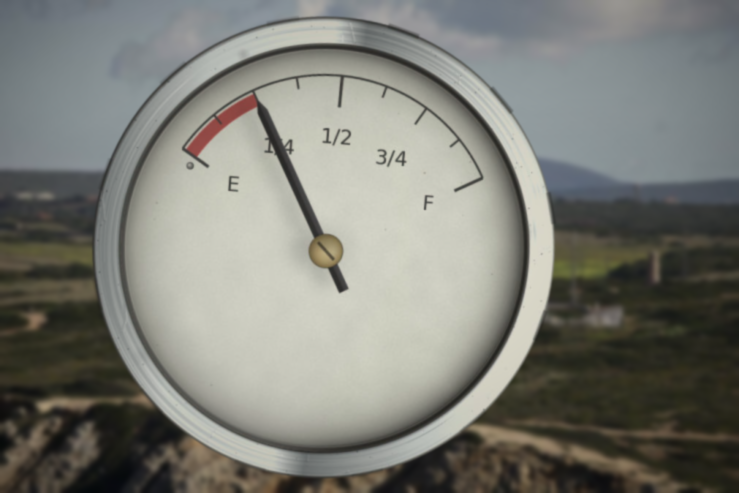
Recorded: 0.25
